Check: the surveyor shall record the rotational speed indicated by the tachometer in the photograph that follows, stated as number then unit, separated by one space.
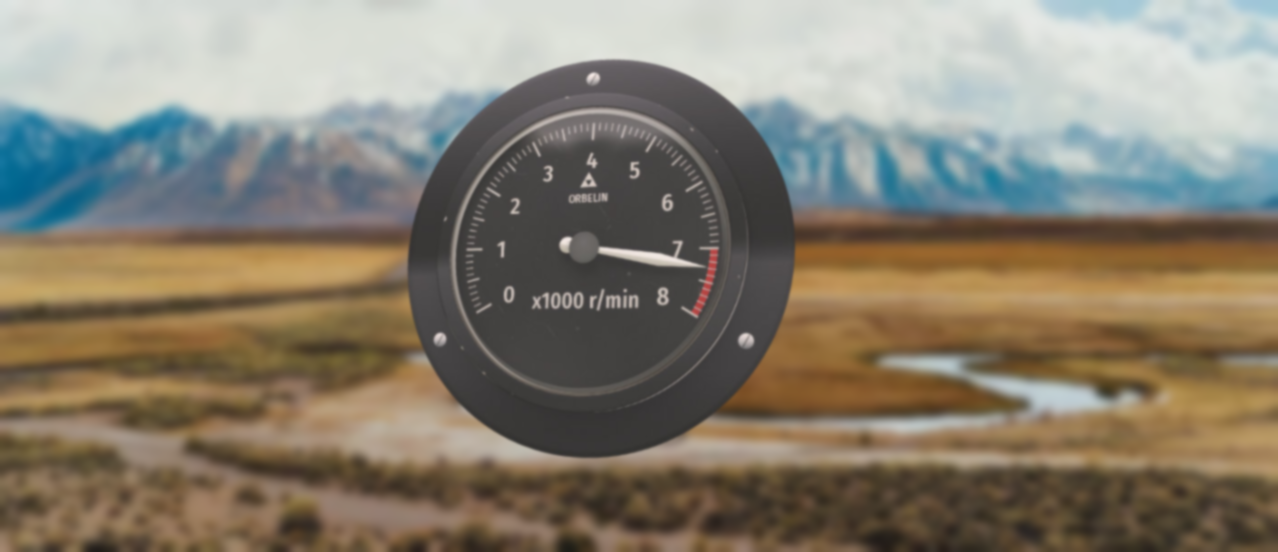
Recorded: 7300 rpm
